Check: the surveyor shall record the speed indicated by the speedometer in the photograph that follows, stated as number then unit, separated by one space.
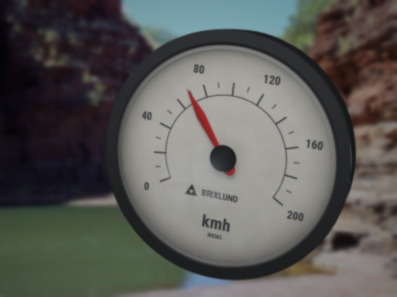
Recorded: 70 km/h
